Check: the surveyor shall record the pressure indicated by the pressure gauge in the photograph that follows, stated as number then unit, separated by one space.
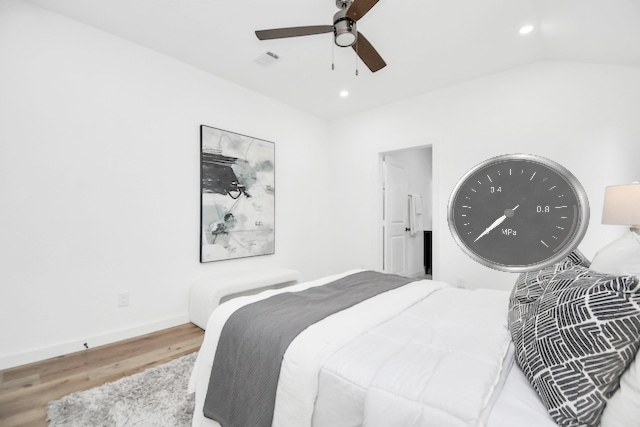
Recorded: 0 MPa
